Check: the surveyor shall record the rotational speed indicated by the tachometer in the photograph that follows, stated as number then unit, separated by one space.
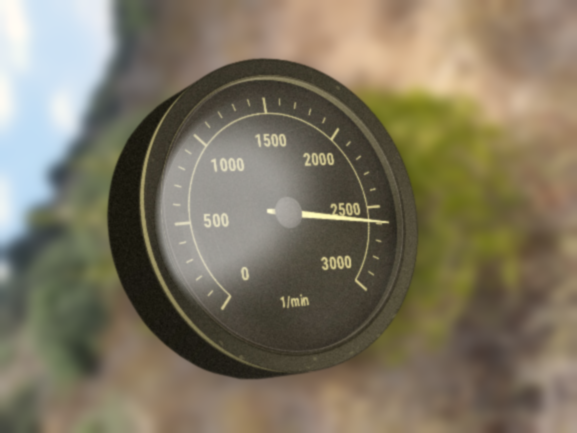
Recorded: 2600 rpm
